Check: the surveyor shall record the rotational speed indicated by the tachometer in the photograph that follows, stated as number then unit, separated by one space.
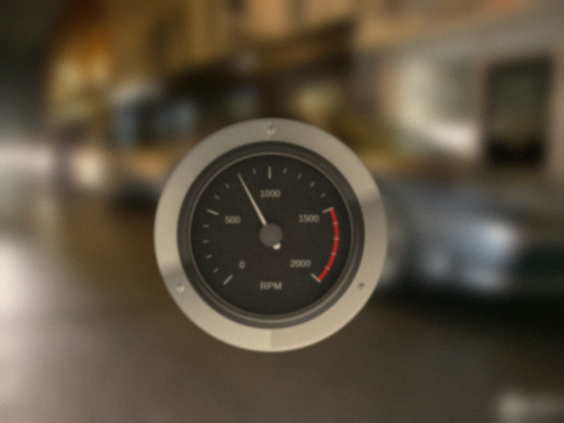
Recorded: 800 rpm
